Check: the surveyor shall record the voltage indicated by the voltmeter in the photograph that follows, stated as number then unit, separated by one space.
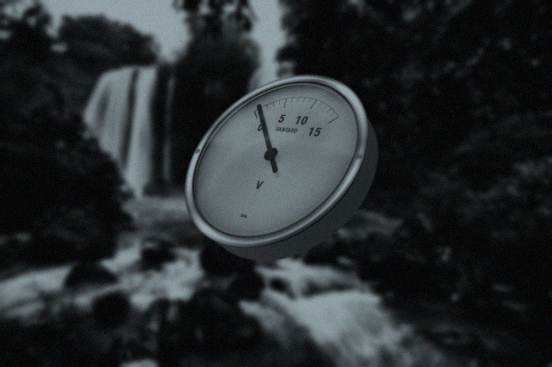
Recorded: 1 V
